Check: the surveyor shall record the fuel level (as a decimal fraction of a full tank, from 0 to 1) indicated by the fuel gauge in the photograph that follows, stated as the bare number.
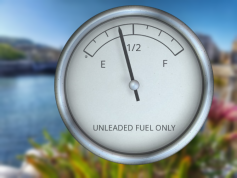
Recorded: 0.375
